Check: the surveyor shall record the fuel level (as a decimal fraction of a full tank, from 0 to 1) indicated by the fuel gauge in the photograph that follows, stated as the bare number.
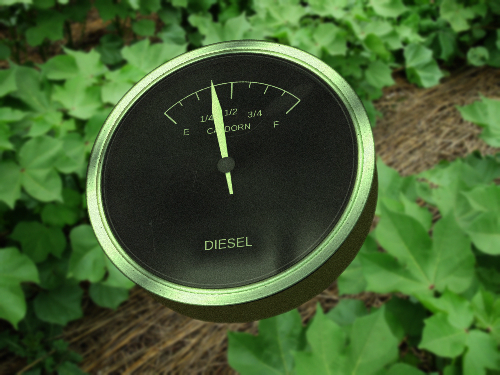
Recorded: 0.375
